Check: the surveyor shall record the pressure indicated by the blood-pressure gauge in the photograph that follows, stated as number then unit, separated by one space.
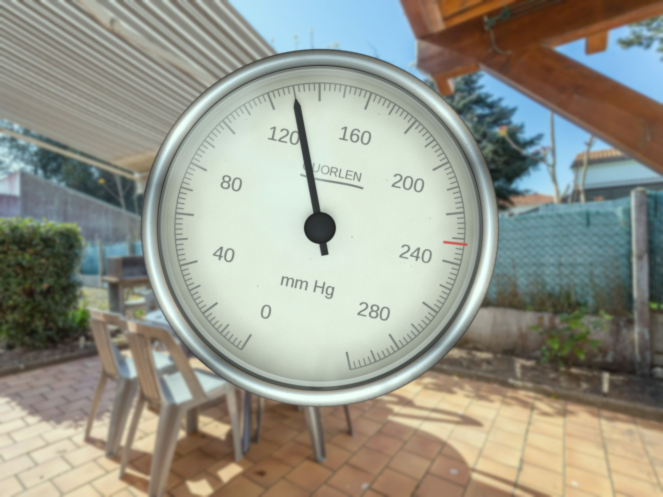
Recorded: 130 mmHg
